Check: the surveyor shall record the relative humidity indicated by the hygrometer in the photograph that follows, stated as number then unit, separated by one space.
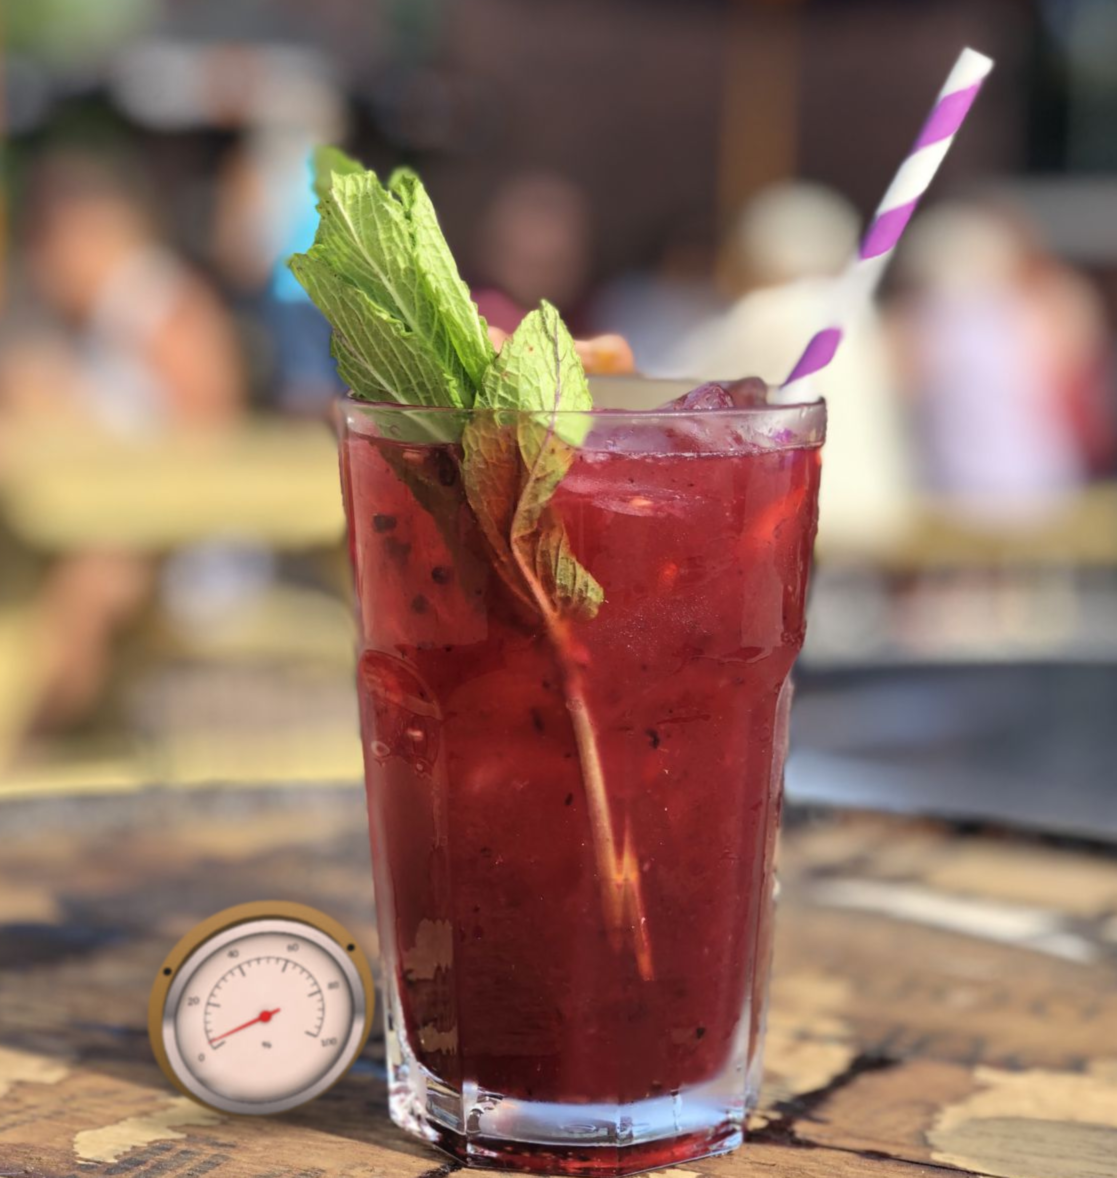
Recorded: 4 %
